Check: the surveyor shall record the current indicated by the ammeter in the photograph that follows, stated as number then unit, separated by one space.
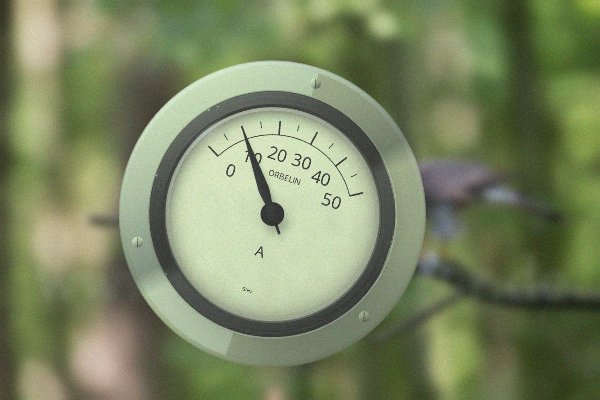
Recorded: 10 A
